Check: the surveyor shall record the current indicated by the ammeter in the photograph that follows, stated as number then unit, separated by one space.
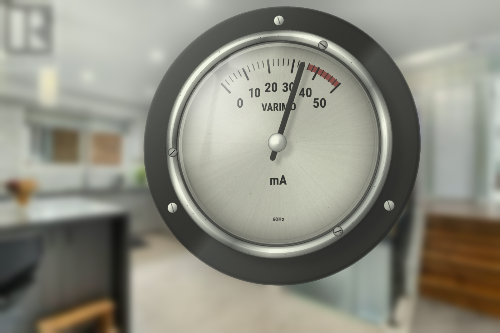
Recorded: 34 mA
